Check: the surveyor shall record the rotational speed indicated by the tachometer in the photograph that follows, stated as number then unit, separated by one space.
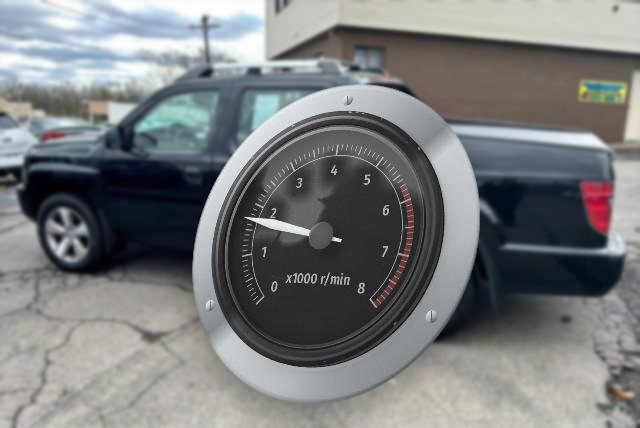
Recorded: 1700 rpm
